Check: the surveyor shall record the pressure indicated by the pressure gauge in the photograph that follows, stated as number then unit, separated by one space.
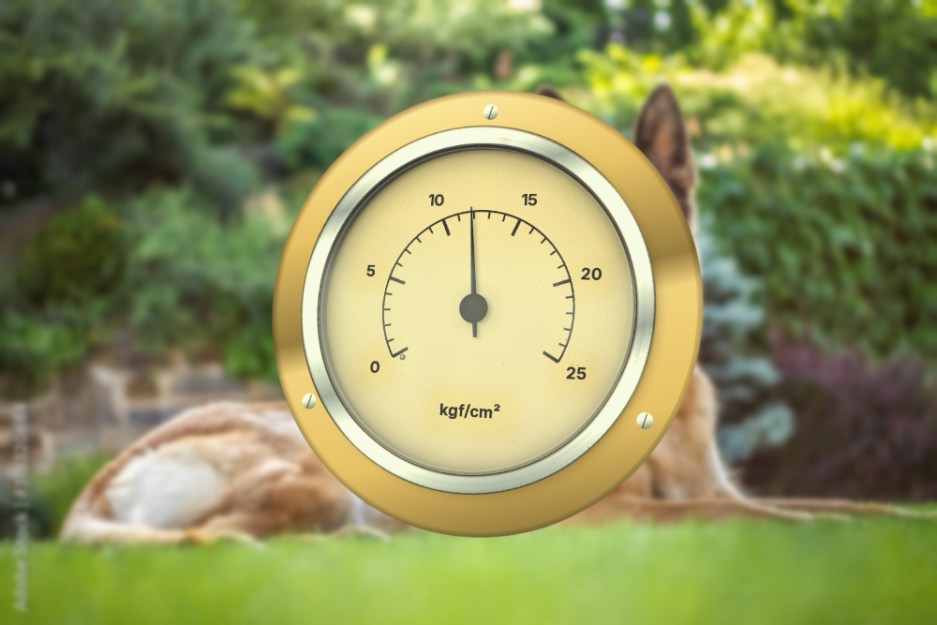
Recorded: 12 kg/cm²
